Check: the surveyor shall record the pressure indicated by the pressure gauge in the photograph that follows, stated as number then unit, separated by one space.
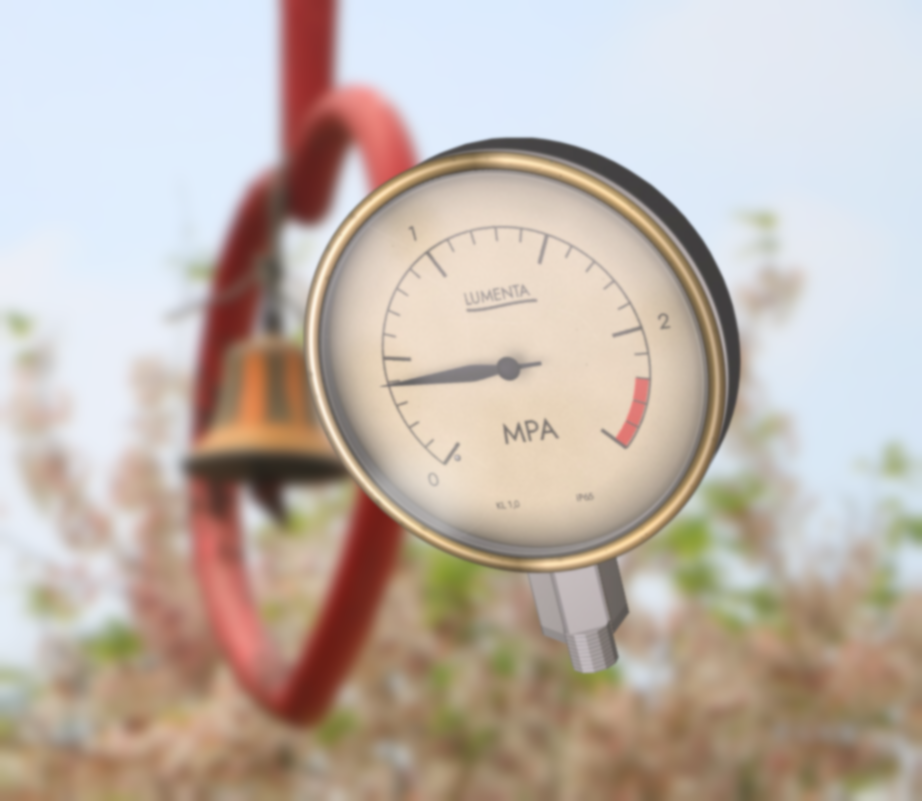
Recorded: 0.4 MPa
